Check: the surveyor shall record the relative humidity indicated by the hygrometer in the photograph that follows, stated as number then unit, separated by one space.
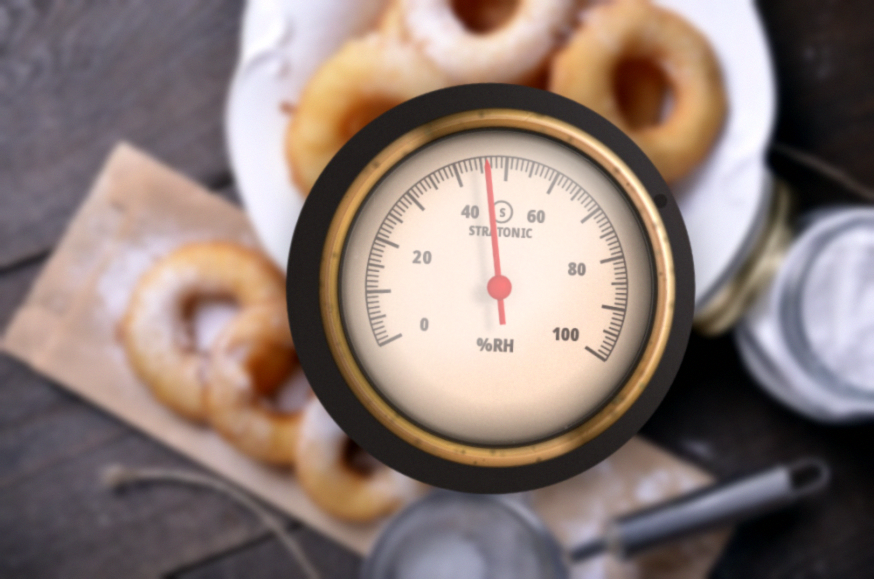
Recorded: 46 %
